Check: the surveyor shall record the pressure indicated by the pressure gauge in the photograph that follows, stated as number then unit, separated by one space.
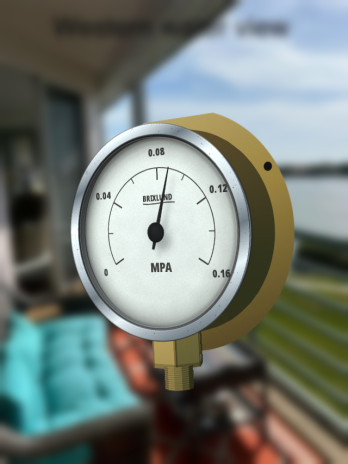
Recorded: 0.09 MPa
